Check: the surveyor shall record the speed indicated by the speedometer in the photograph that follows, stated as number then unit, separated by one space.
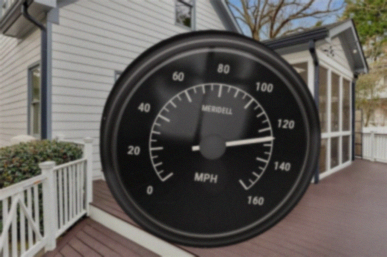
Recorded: 125 mph
